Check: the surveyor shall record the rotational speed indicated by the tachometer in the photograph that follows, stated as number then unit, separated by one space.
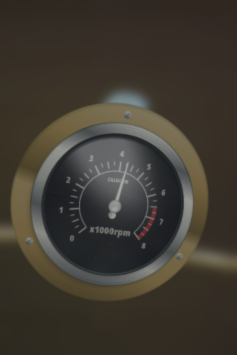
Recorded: 4250 rpm
